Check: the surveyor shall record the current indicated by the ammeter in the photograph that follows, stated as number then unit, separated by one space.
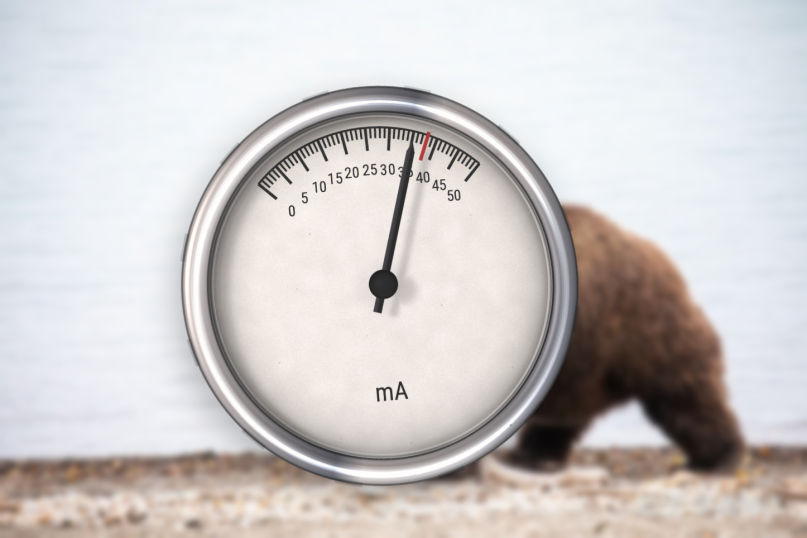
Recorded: 35 mA
